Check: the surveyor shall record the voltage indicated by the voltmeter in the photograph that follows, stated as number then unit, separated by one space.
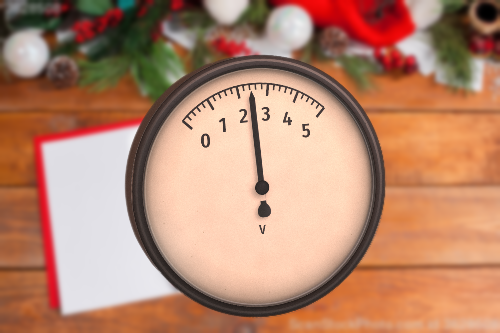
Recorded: 2.4 V
